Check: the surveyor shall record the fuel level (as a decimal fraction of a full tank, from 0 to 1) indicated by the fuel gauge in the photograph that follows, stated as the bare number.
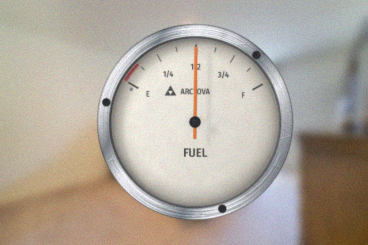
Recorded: 0.5
